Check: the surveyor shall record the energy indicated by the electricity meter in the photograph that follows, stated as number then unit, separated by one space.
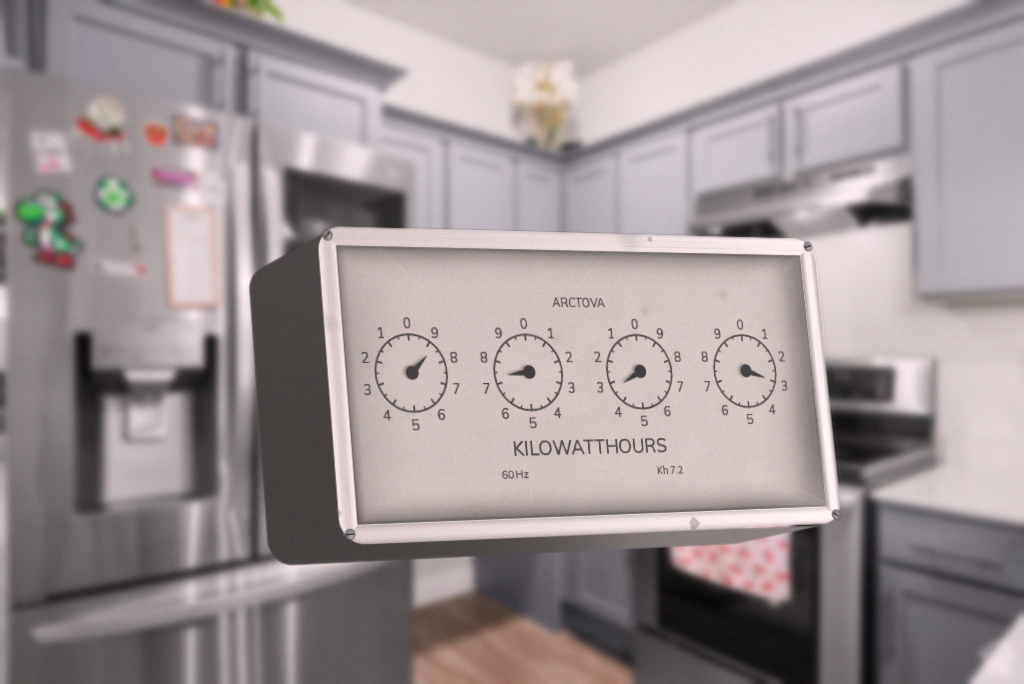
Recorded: 8733 kWh
